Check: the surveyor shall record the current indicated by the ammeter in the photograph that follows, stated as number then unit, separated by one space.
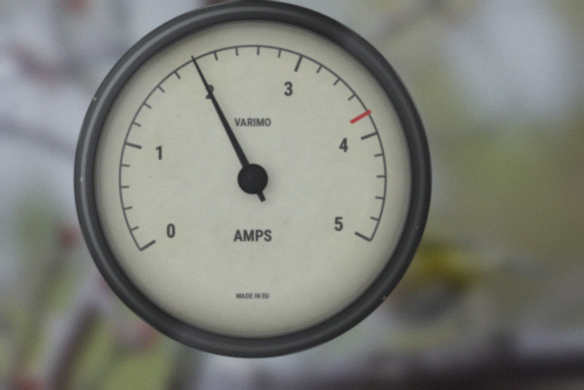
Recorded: 2 A
